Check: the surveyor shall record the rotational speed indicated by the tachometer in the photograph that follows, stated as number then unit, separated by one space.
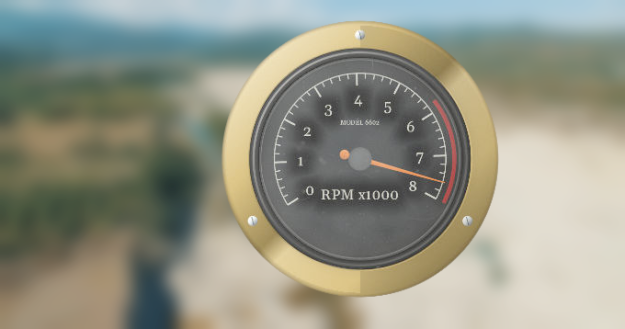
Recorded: 7600 rpm
